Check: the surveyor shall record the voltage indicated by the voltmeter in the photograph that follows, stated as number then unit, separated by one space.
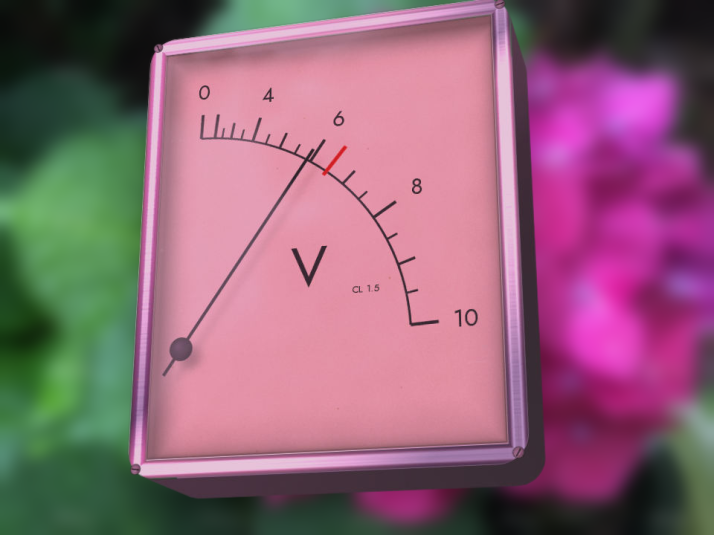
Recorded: 6 V
